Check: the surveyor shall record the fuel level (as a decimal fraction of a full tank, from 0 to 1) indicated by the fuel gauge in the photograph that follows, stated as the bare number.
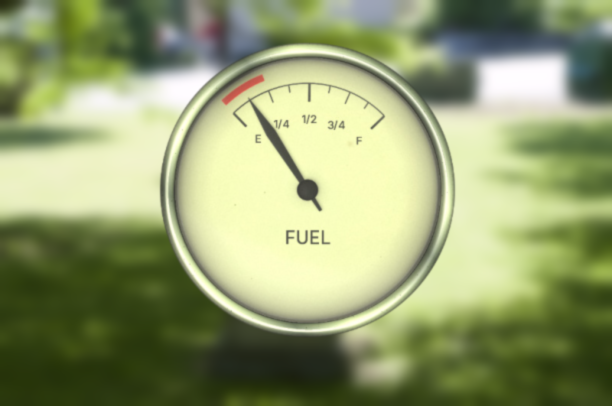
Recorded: 0.125
